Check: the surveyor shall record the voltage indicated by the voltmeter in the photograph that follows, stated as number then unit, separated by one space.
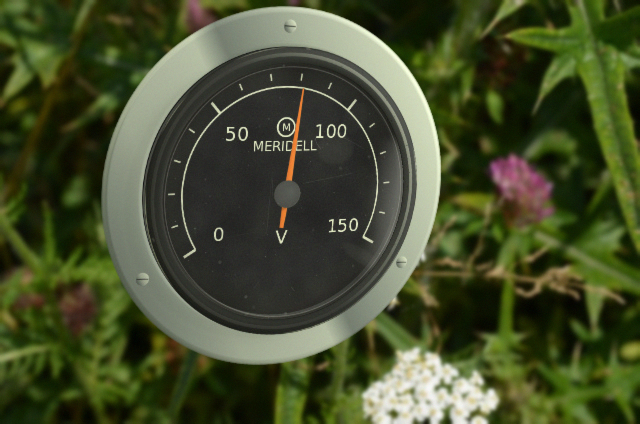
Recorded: 80 V
